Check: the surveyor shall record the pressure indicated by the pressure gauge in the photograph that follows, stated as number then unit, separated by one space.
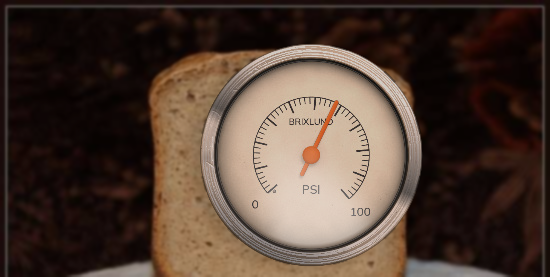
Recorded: 58 psi
